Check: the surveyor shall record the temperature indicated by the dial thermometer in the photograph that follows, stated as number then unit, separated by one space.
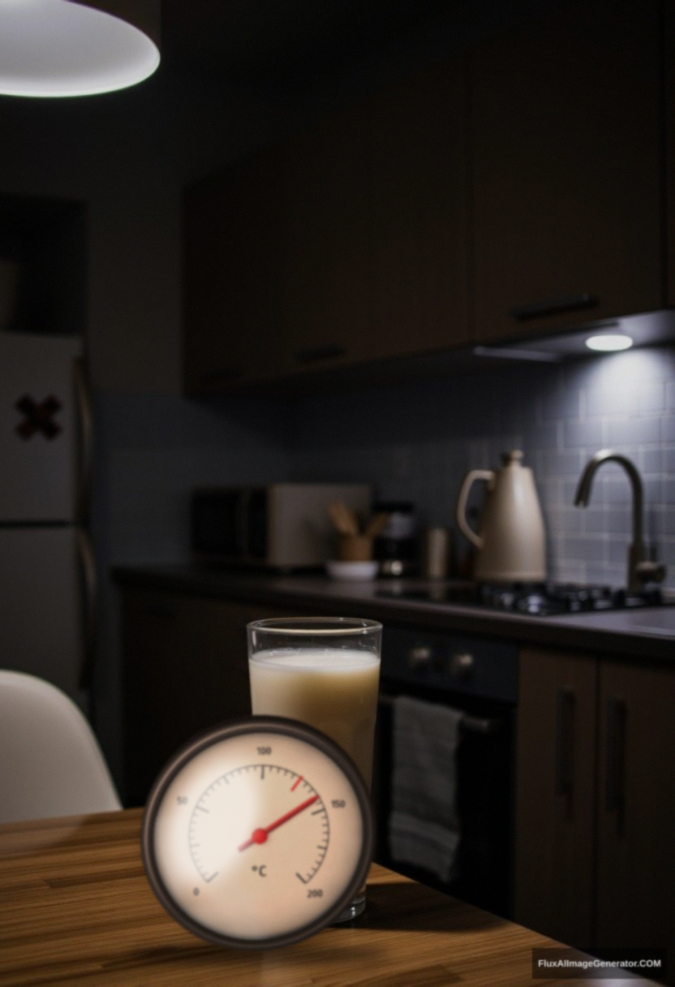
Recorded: 140 °C
